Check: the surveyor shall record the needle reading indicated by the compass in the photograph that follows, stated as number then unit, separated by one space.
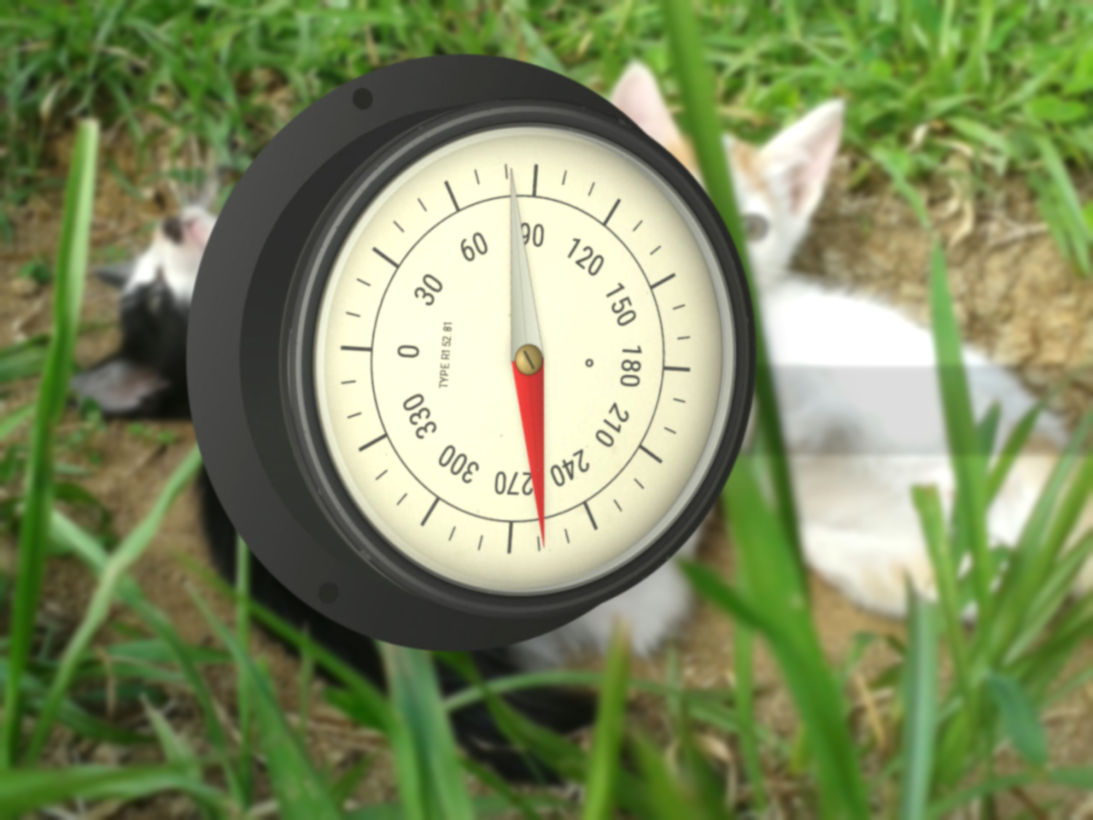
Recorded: 260 °
